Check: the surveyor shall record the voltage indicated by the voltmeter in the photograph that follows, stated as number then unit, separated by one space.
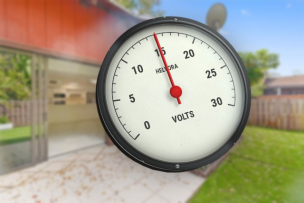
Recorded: 15 V
